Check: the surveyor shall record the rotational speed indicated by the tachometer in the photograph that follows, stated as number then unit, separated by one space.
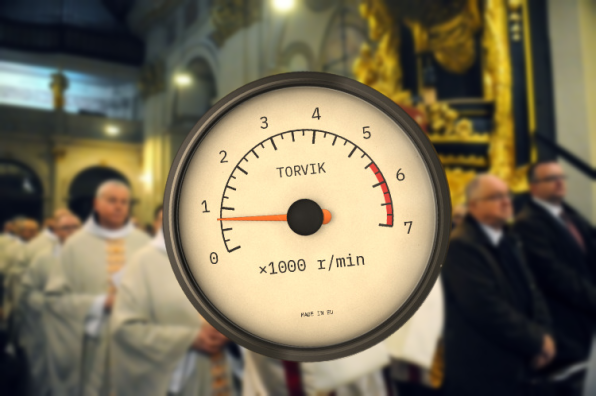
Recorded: 750 rpm
